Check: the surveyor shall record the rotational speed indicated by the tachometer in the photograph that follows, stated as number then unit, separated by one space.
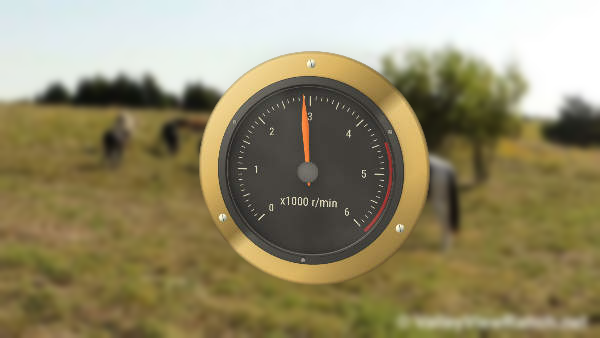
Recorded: 2900 rpm
